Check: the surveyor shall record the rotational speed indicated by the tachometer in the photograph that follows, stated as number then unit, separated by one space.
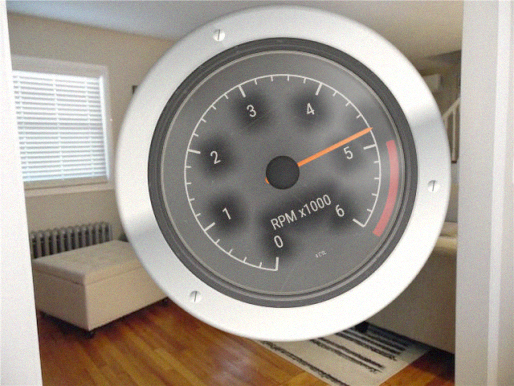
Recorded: 4800 rpm
